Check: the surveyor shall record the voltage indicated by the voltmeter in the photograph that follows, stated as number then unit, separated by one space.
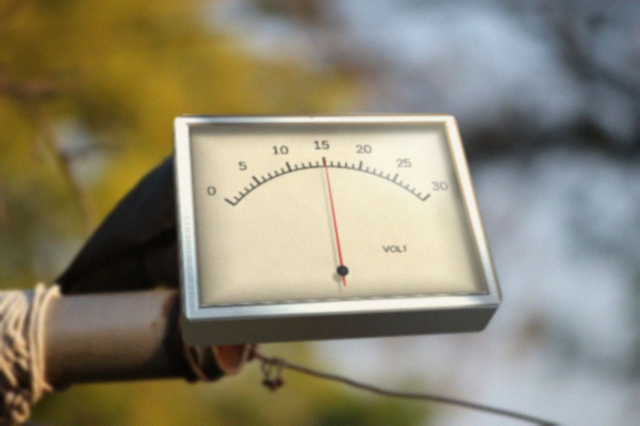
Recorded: 15 V
